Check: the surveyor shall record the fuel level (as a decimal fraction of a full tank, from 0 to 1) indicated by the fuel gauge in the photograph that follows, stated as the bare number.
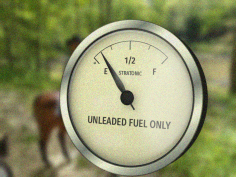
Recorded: 0.125
